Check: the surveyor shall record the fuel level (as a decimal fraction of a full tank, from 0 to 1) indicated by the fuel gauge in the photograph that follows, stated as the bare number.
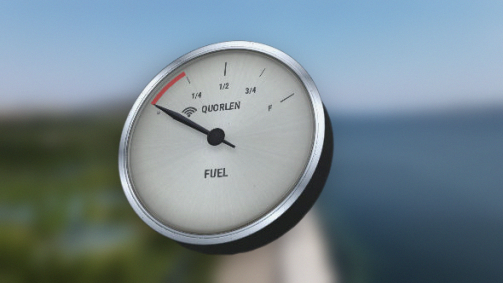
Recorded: 0
